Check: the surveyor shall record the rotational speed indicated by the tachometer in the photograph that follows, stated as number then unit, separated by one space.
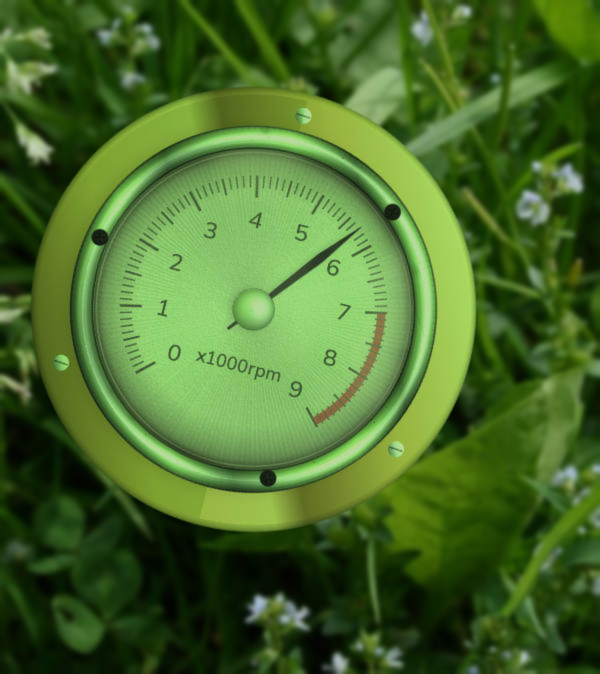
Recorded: 5700 rpm
